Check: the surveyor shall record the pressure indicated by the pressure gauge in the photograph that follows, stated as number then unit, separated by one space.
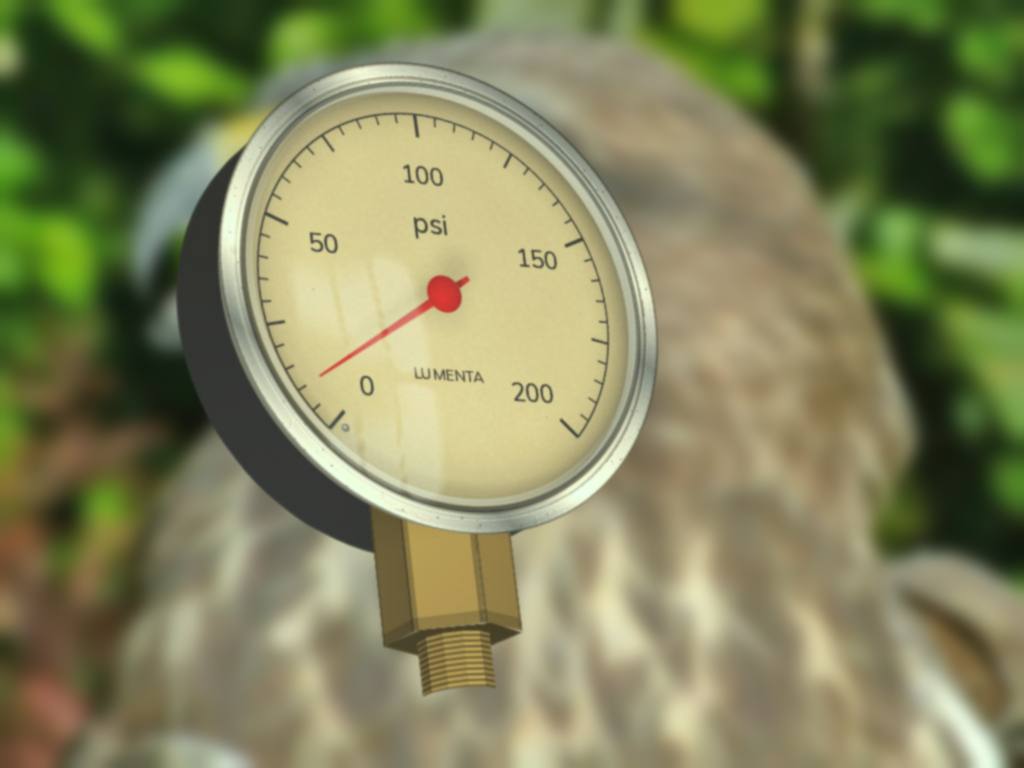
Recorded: 10 psi
